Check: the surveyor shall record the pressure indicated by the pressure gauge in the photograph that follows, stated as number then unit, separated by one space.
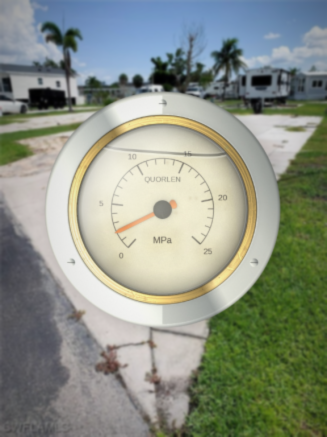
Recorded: 2 MPa
